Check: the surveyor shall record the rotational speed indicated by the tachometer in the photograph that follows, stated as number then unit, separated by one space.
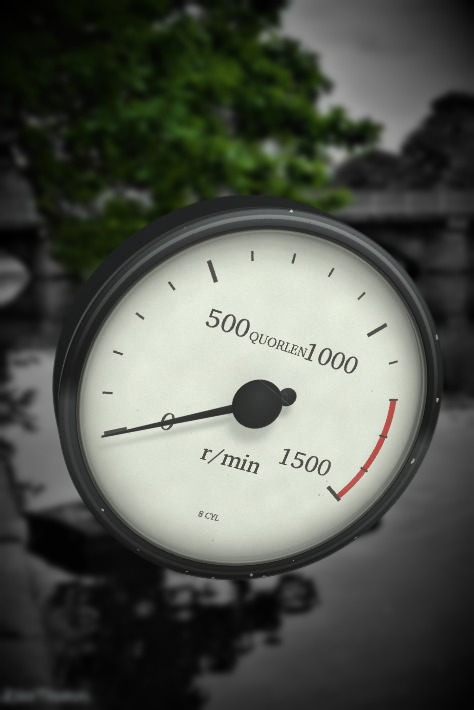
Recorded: 0 rpm
